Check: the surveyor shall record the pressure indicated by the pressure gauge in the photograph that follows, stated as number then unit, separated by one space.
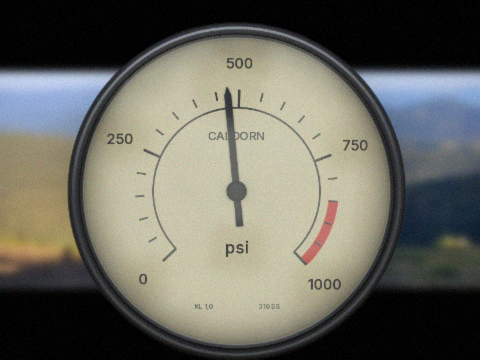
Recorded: 475 psi
